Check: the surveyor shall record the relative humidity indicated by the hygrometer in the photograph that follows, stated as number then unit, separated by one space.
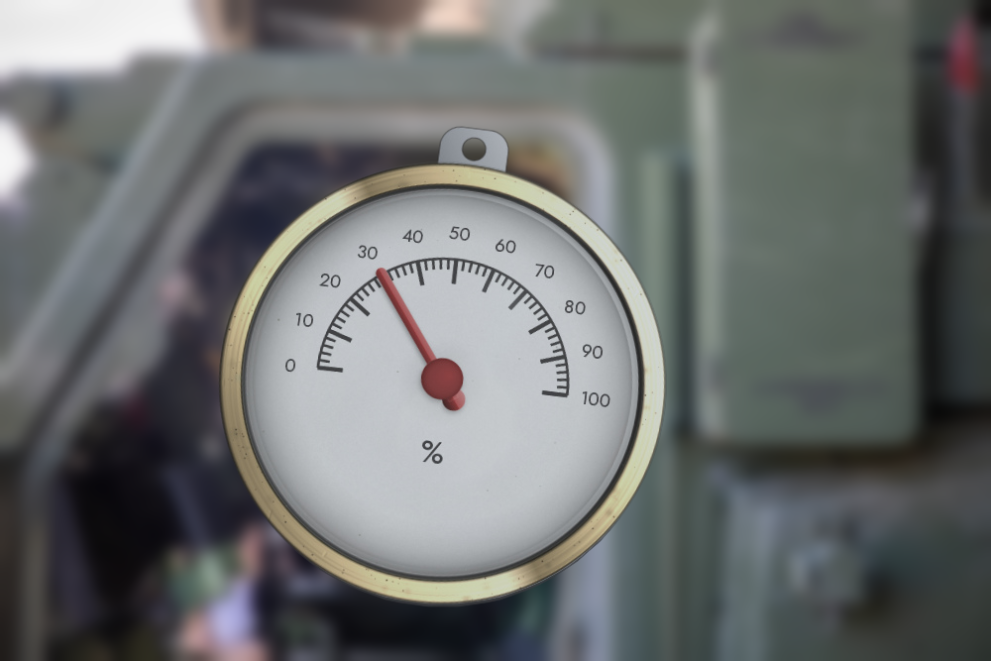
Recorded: 30 %
